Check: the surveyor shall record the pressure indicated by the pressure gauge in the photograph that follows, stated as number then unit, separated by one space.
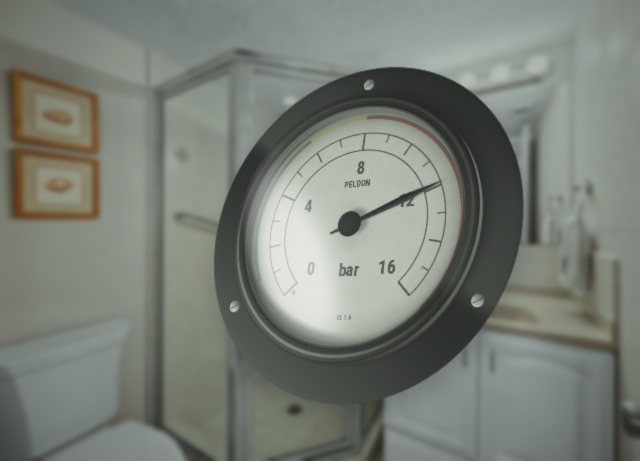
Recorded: 12 bar
